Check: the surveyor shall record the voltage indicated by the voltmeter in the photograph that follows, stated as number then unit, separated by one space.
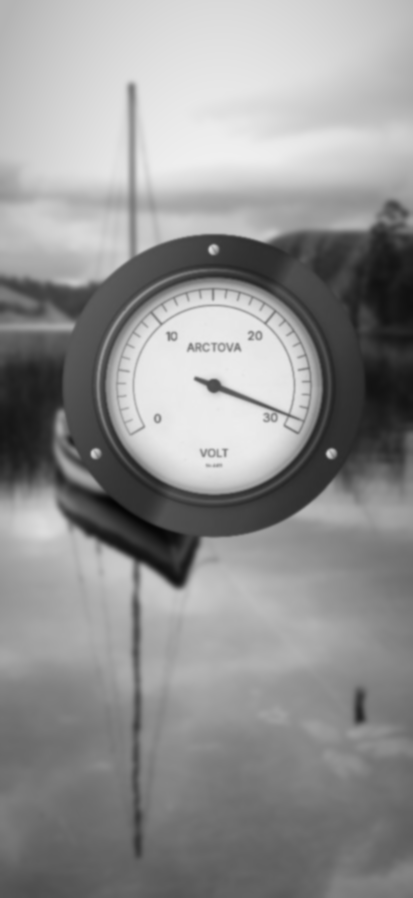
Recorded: 29 V
